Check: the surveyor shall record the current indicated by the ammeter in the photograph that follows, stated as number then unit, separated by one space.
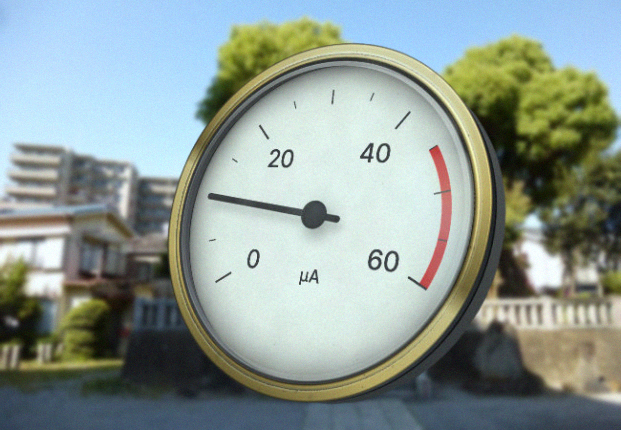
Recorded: 10 µA
